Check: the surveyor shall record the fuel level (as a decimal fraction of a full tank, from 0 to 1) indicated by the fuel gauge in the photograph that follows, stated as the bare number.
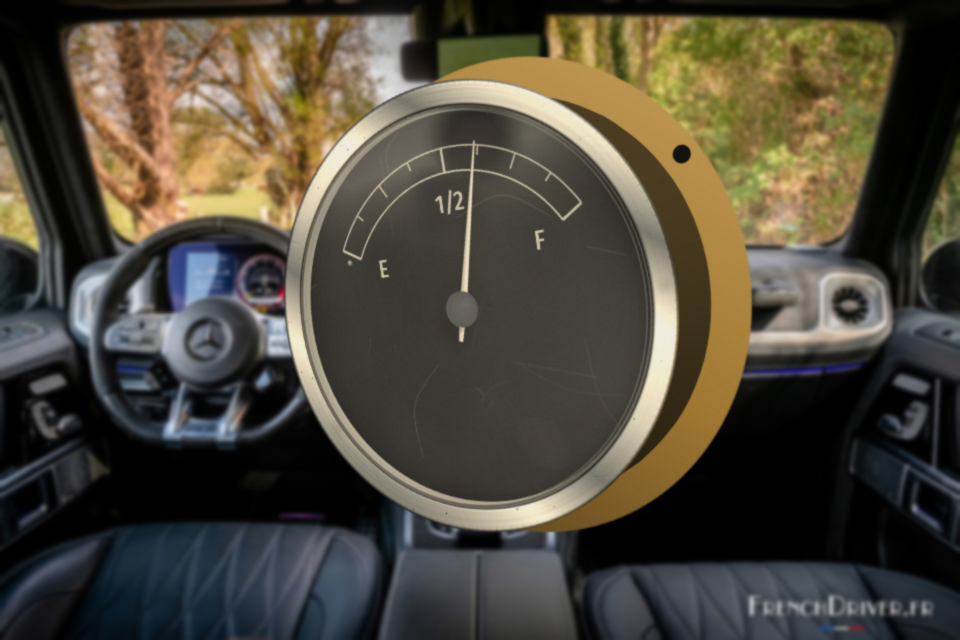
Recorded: 0.625
